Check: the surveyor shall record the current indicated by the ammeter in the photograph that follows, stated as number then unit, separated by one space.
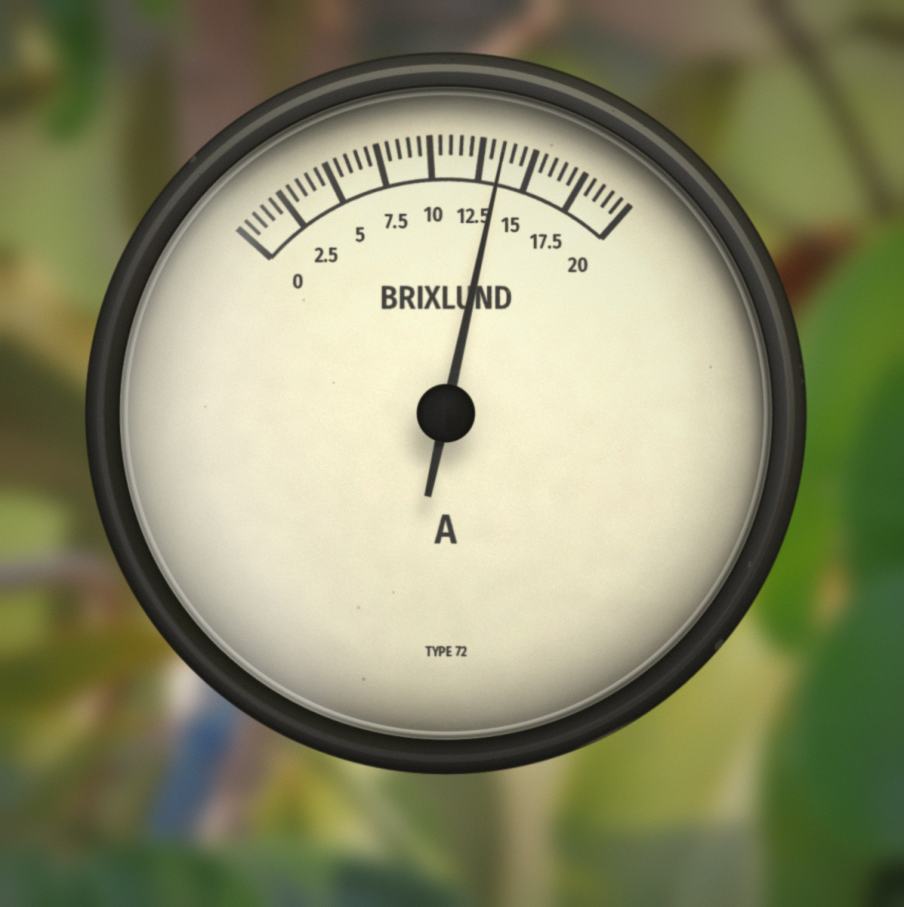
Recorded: 13.5 A
